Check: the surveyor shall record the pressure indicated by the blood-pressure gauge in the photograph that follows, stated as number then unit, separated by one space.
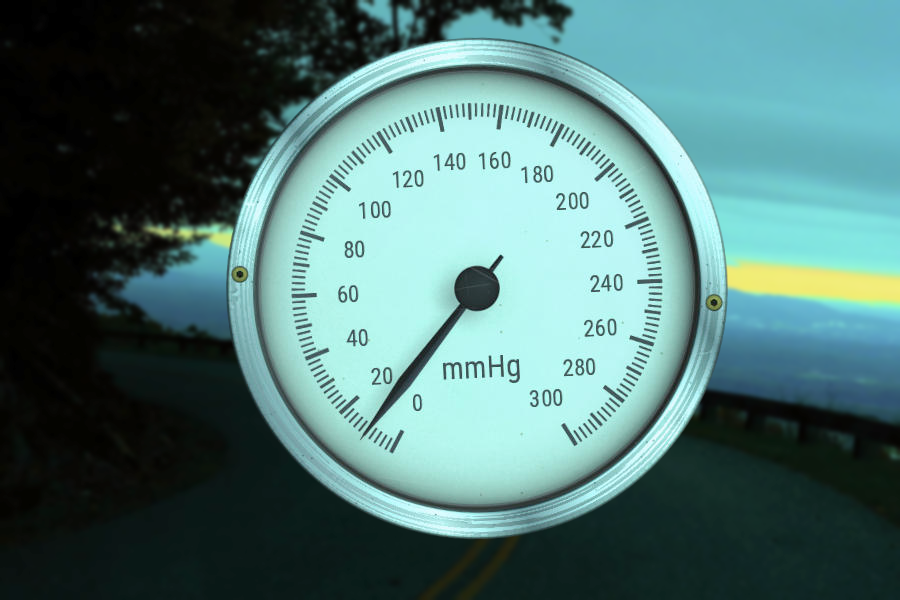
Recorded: 10 mmHg
